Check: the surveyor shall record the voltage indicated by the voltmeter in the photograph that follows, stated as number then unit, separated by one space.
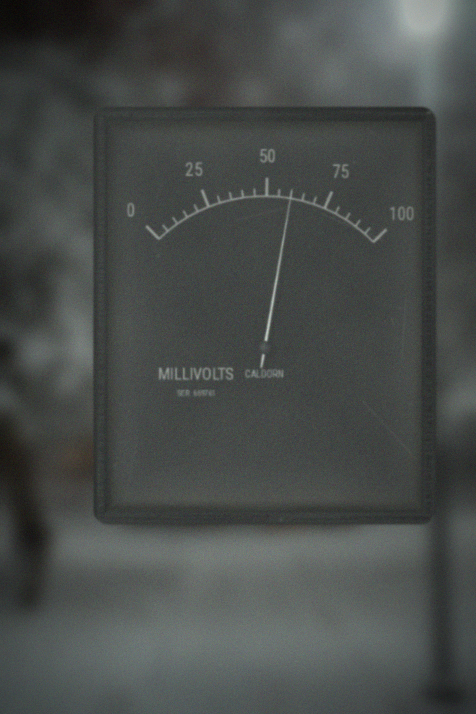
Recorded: 60 mV
